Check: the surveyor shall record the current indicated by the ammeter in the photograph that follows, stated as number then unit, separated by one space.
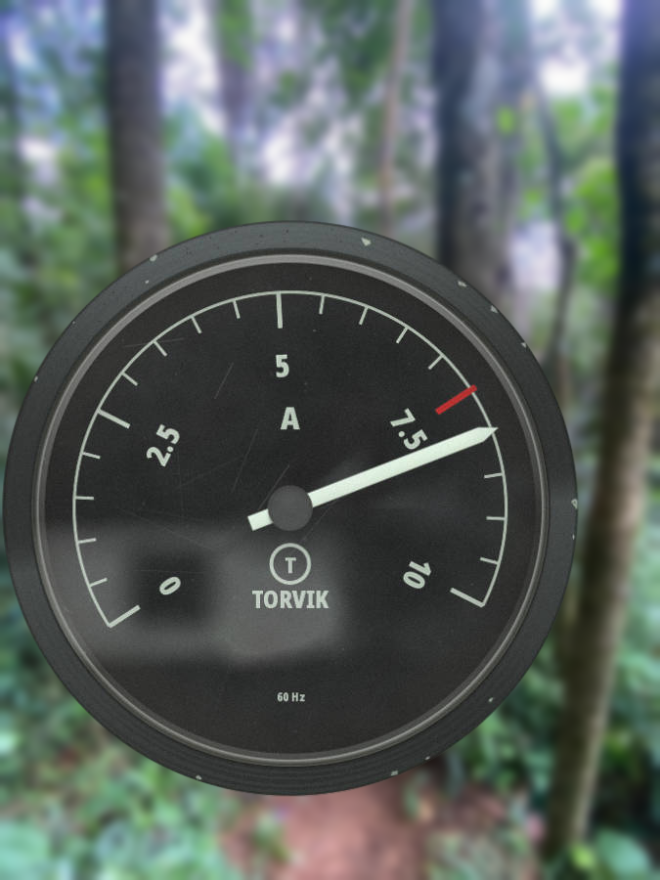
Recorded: 8 A
